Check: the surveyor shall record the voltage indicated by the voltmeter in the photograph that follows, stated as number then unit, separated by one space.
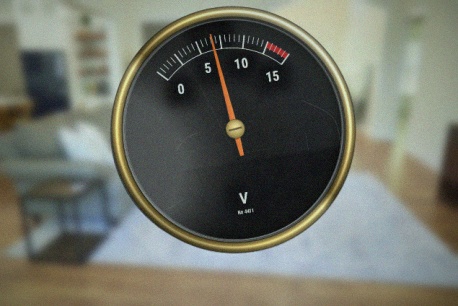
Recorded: 6.5 V
